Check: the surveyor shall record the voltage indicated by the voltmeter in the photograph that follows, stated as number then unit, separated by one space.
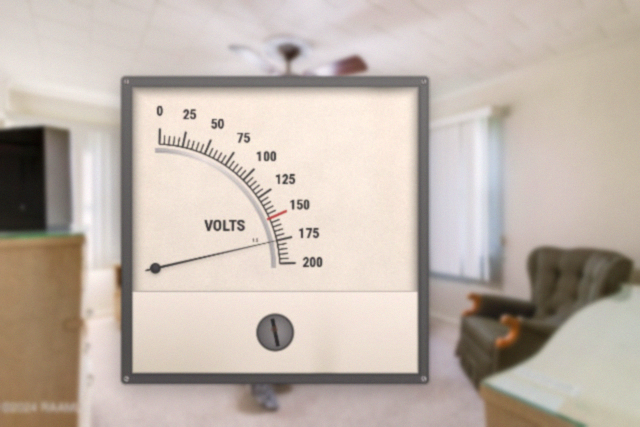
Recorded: 175 V
